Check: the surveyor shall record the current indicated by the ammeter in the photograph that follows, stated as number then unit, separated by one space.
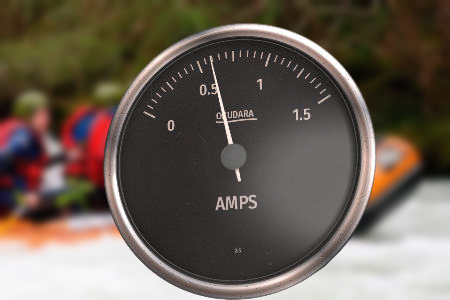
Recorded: 0.6 A
